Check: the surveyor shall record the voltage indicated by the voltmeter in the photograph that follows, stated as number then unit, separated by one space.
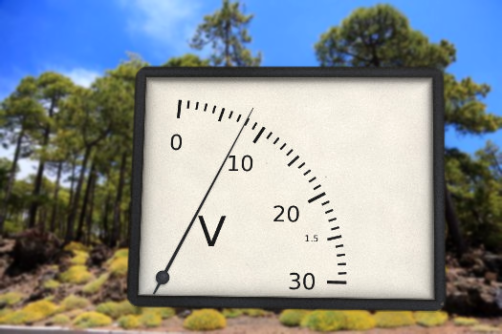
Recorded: 8 V
